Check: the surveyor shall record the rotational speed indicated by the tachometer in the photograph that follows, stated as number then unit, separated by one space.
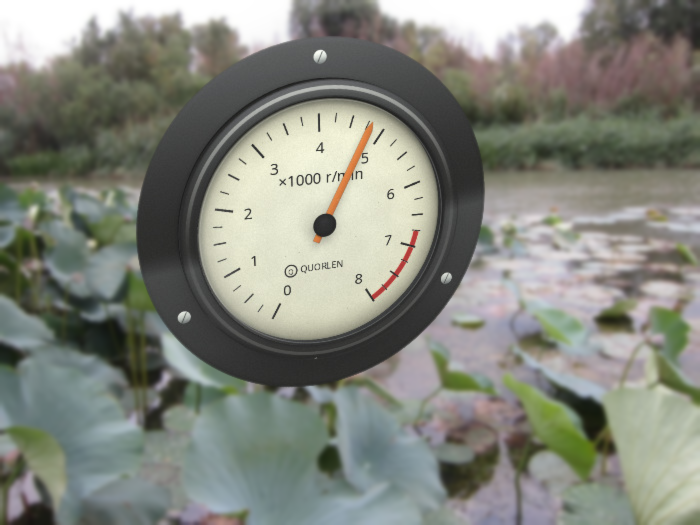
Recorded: 4750 rpm
